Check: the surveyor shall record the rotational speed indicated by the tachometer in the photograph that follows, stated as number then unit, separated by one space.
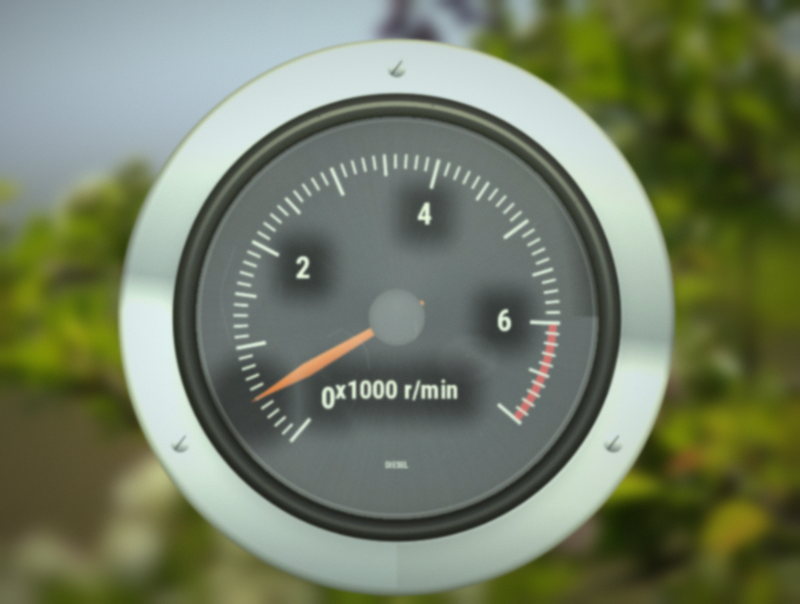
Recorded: 500 rpm
